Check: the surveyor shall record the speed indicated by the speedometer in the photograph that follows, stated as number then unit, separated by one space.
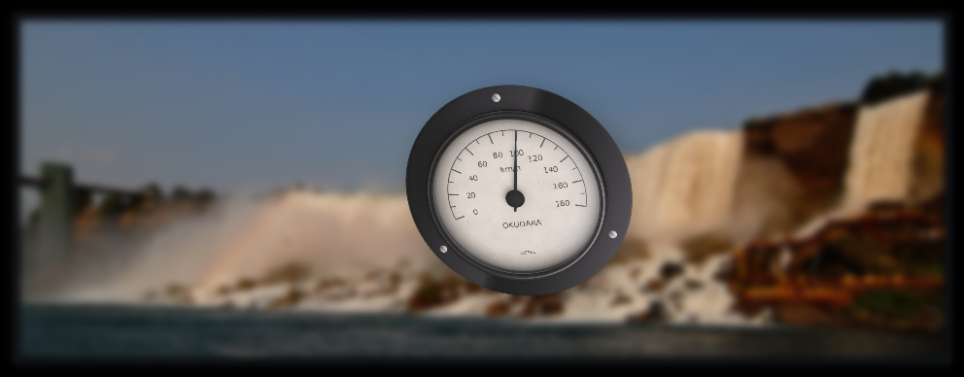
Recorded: 100 km/h
